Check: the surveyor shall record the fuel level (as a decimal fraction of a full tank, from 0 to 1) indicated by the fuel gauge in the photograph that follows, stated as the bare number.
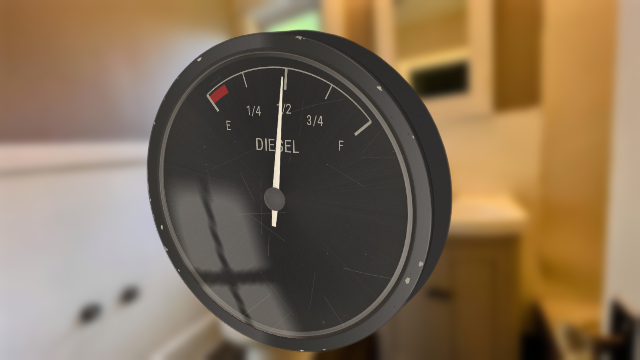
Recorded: 0.5
